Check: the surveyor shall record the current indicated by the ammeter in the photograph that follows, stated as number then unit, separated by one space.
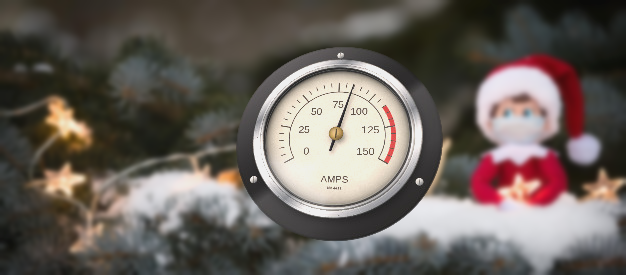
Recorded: 85 A
